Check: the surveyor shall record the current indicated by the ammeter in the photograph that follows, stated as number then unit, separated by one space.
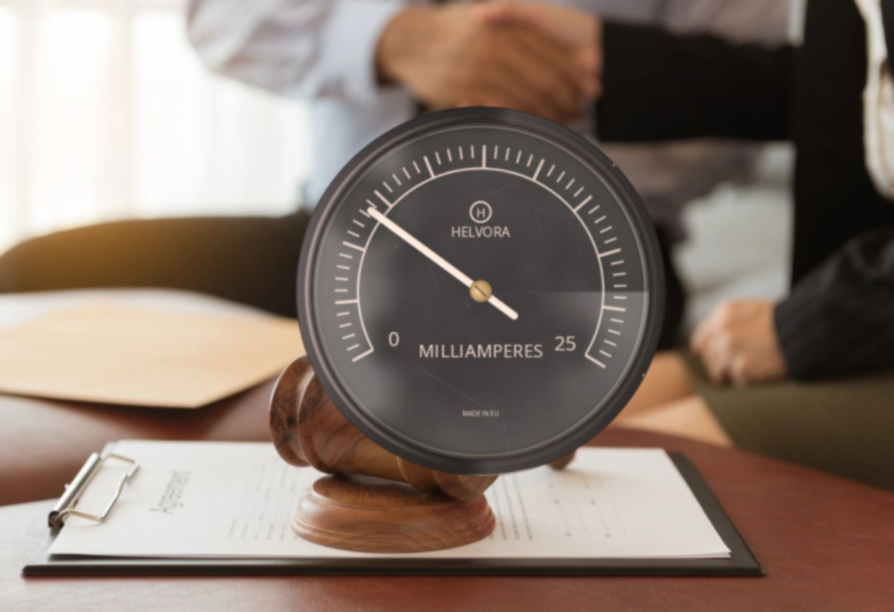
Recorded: 6.75 mA
